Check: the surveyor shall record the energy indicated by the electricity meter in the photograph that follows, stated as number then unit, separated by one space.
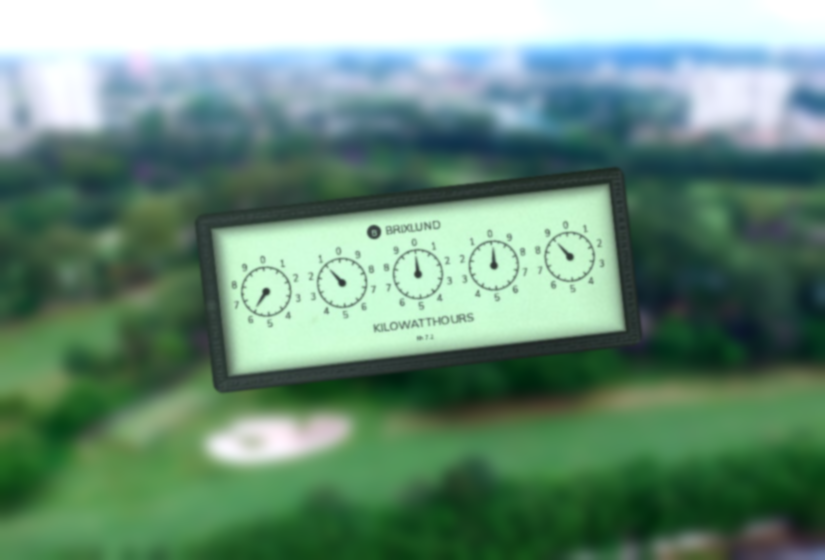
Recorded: 60999 kWh
